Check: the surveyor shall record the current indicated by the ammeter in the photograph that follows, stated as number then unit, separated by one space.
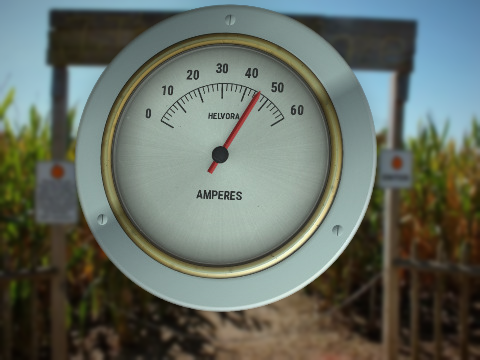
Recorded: 46 A
